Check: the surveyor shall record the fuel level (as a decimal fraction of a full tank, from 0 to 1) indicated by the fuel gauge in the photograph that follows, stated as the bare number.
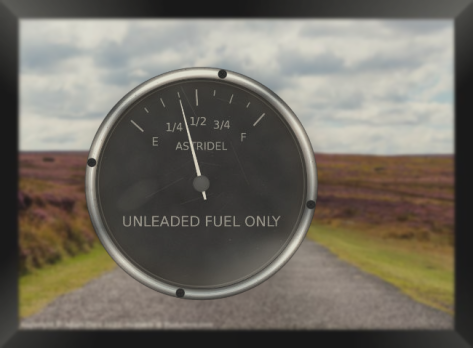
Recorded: 0.375
